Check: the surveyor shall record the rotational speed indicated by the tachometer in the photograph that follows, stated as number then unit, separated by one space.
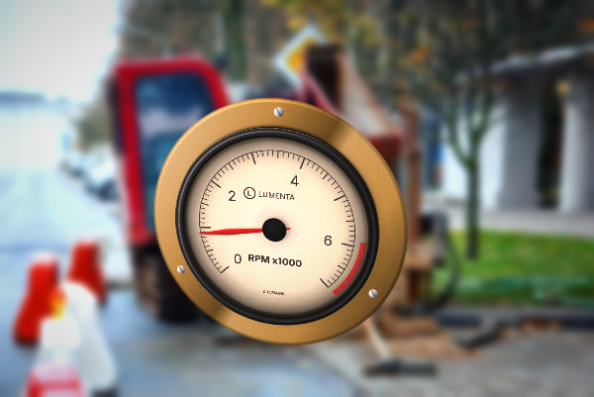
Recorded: 900 rpm
